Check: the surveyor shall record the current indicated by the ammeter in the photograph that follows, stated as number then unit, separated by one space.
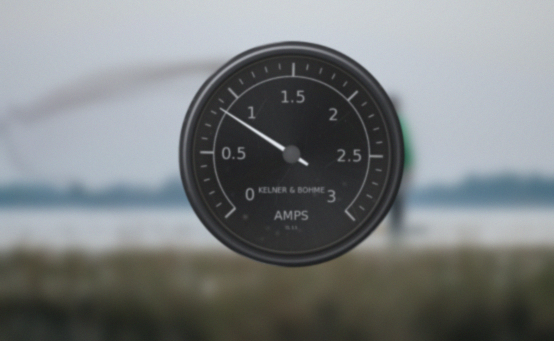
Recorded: 0.85 A
